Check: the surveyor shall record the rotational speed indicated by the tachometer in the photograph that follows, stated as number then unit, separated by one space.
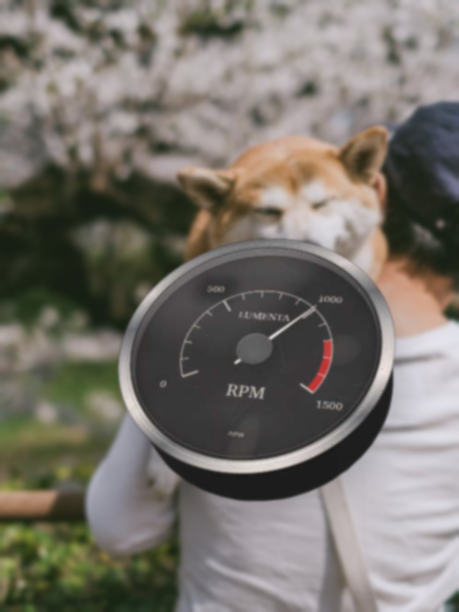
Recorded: 1000 rpm
